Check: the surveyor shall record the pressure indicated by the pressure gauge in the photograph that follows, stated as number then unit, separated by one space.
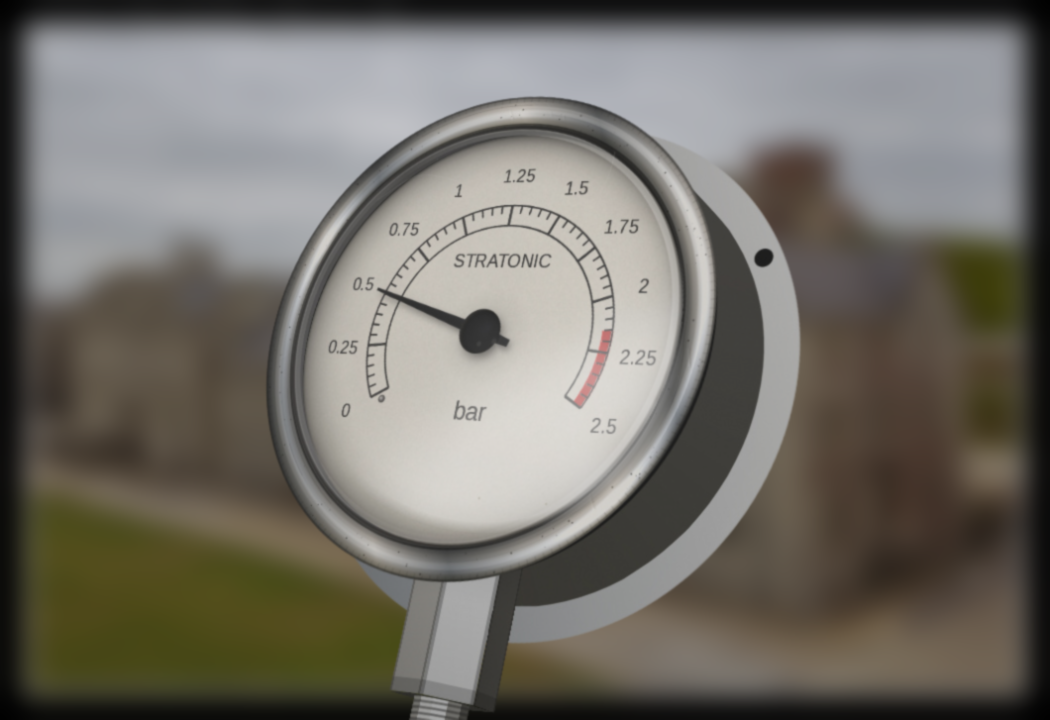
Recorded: 0.5 bar
